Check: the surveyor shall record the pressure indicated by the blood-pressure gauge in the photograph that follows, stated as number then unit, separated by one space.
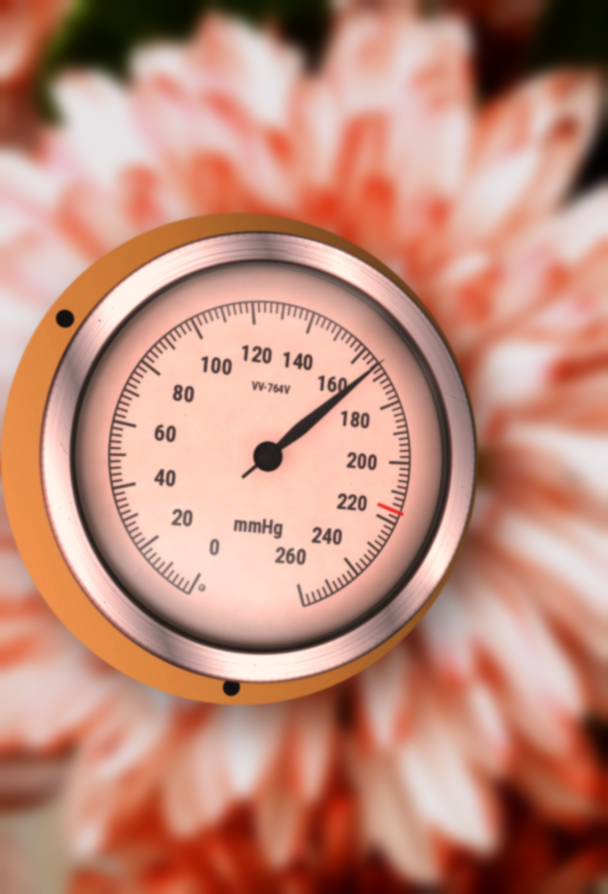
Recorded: 166 mmHg
